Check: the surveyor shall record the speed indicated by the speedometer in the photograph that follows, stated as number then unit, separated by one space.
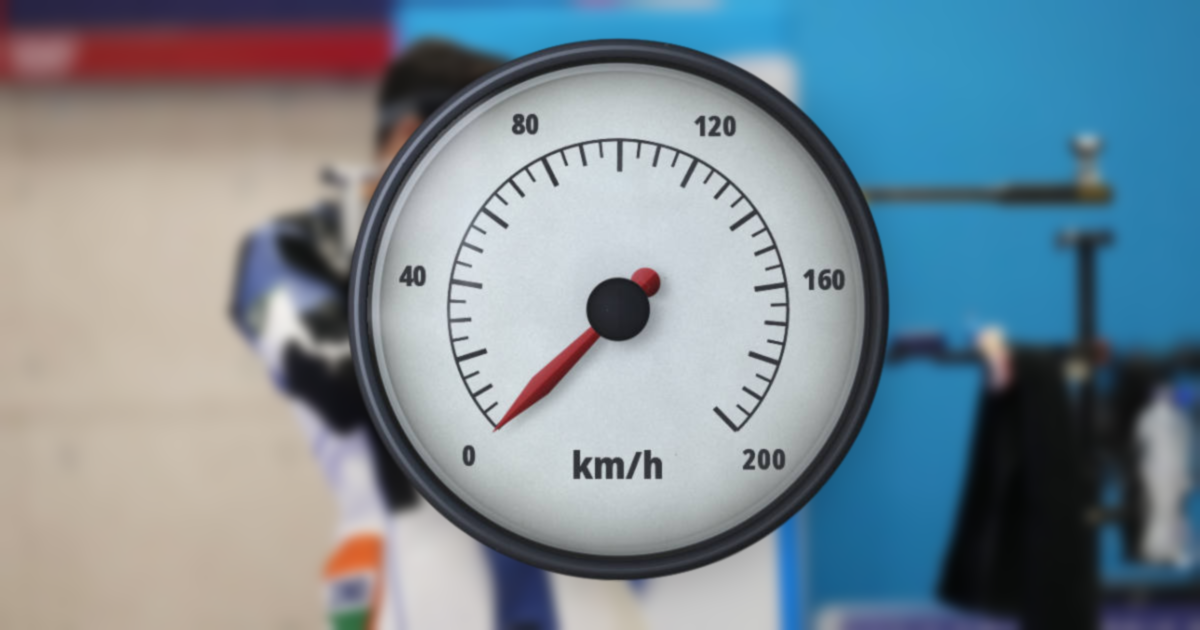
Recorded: 0 km/h
